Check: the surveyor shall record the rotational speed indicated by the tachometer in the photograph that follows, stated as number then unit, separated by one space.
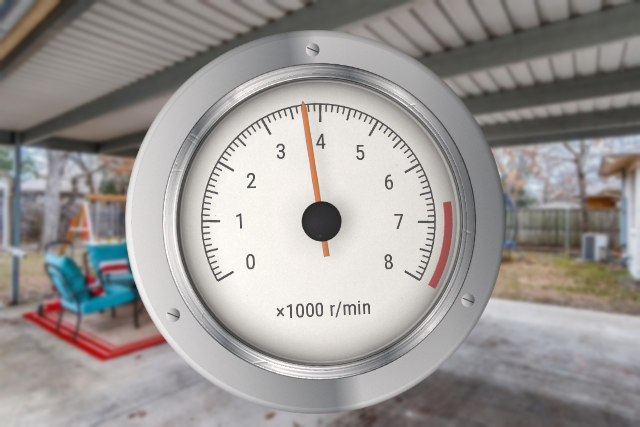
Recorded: 3700 rpm
